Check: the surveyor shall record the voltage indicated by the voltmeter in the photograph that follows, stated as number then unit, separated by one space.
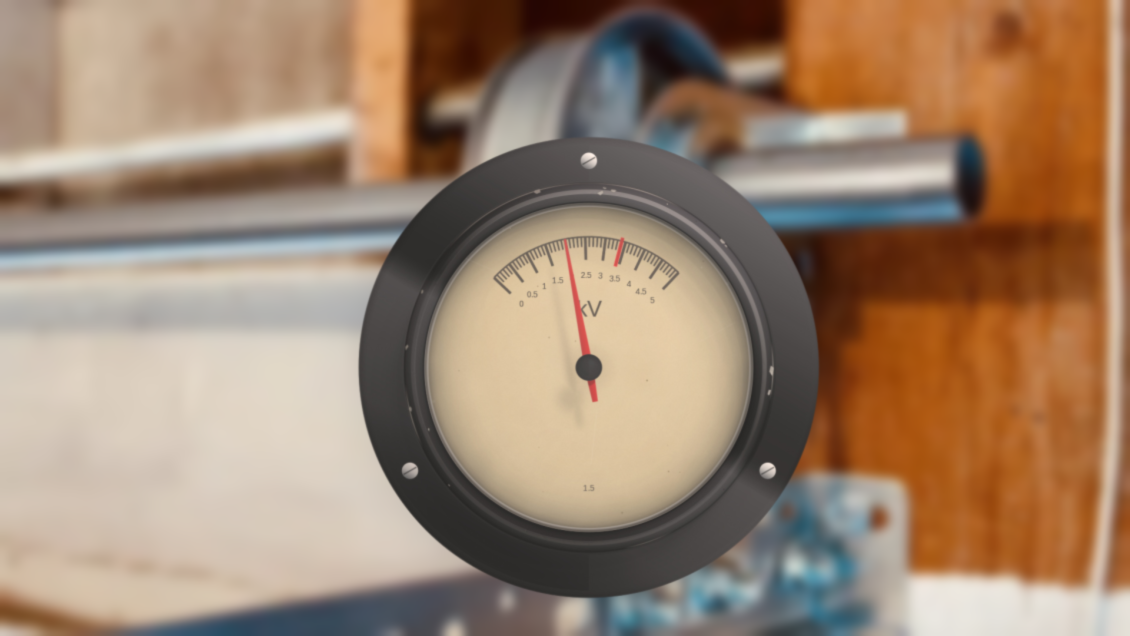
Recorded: 2 kV
